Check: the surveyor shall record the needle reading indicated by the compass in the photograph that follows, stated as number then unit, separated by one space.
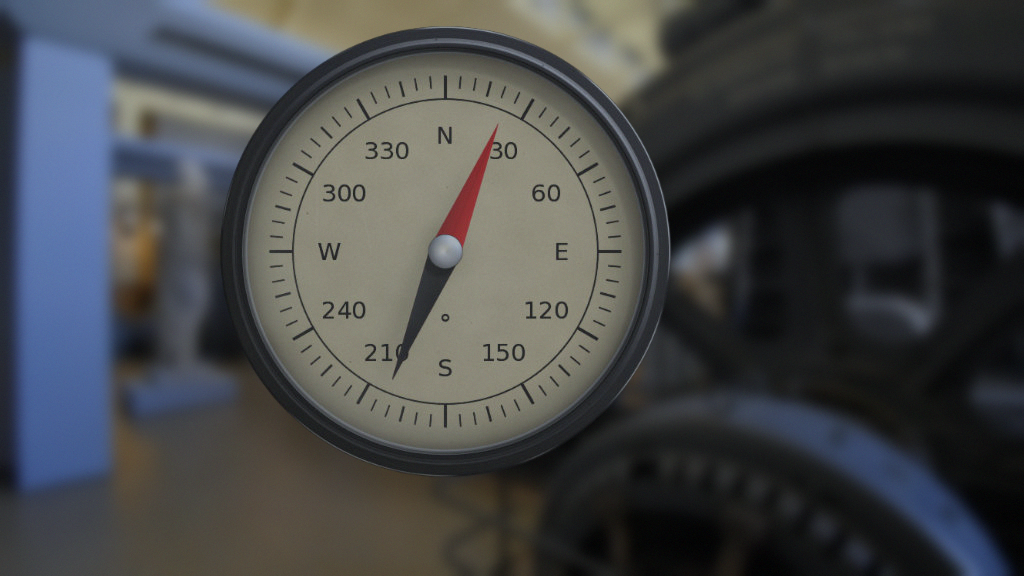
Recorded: 22.5 °
